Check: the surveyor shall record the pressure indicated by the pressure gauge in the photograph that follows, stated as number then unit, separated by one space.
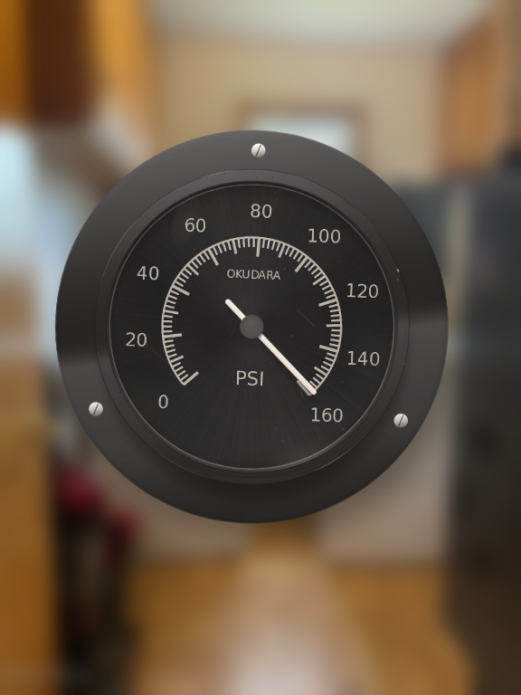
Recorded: 158 psi
